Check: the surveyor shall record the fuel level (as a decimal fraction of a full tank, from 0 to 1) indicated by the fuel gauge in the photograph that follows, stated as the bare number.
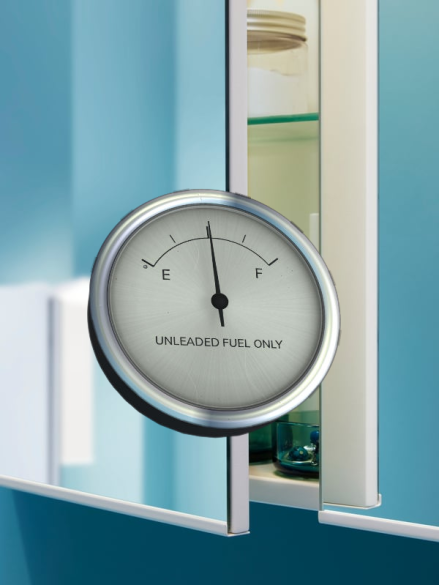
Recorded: 0.5
